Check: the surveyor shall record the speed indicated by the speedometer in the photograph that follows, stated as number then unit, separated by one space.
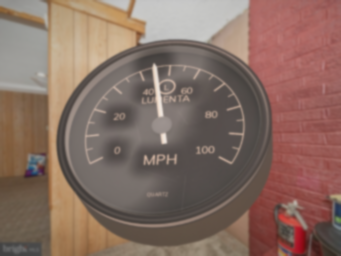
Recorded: 45 mph
